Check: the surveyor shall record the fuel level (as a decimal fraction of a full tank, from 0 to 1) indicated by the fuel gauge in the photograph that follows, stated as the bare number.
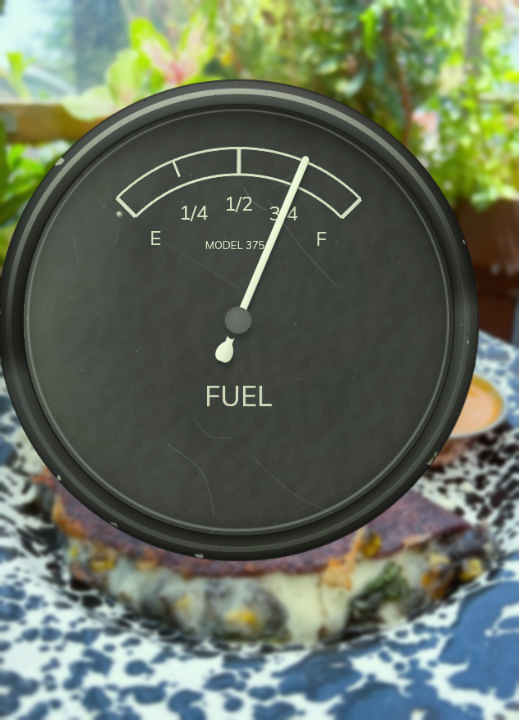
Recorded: 0.75
